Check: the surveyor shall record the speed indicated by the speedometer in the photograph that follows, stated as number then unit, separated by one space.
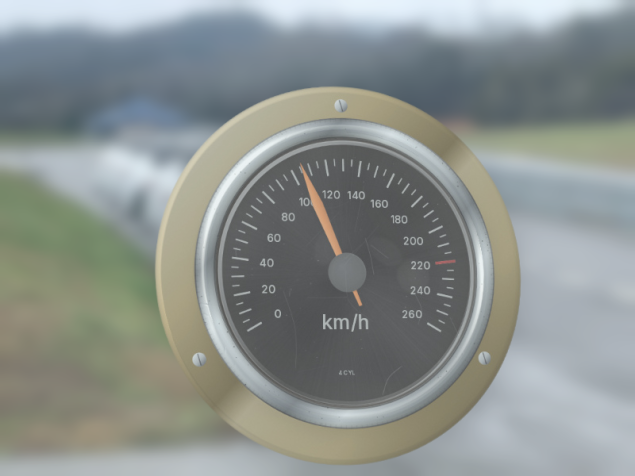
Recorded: 105 km/h
